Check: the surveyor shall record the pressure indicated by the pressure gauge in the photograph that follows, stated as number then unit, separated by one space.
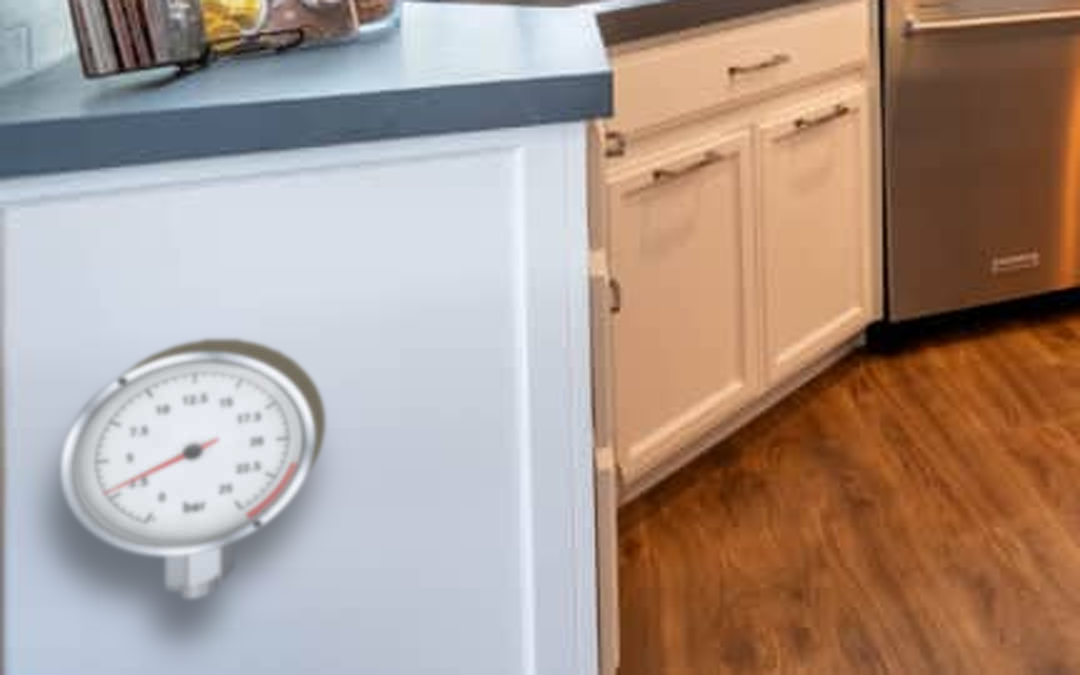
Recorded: 3 bar
